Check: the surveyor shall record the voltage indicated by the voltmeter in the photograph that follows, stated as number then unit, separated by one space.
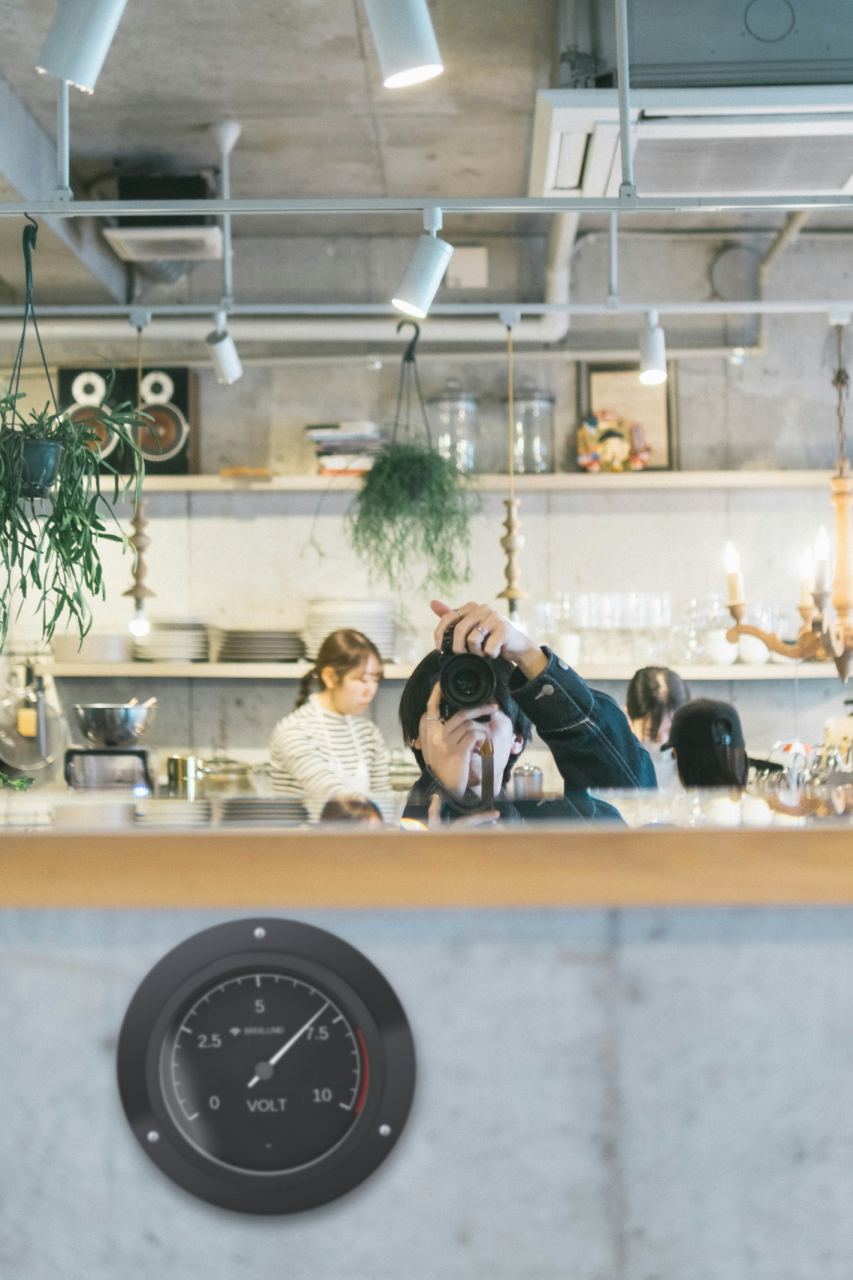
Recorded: 7 V
